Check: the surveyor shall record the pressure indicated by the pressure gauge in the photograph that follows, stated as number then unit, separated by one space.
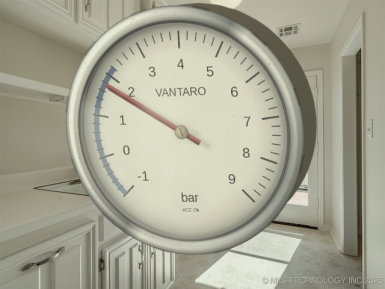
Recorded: 1.8 bar
